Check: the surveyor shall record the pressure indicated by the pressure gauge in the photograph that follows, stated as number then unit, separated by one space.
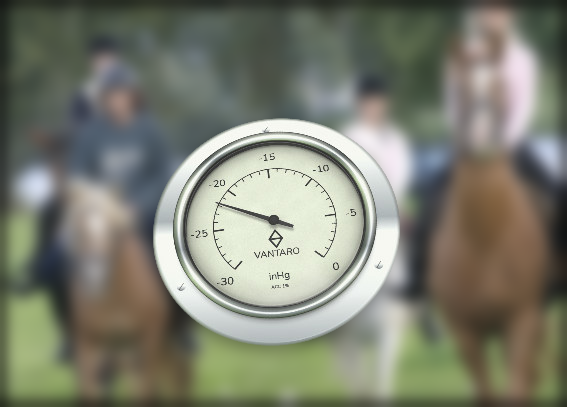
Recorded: -22 inHg
